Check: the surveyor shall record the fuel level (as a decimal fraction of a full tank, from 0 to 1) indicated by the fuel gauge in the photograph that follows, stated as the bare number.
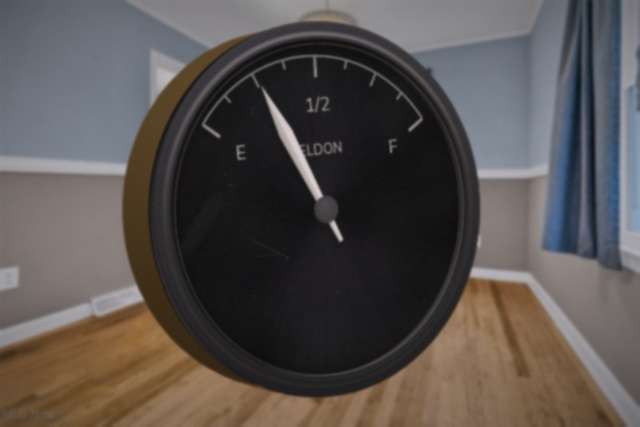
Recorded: 0.25
